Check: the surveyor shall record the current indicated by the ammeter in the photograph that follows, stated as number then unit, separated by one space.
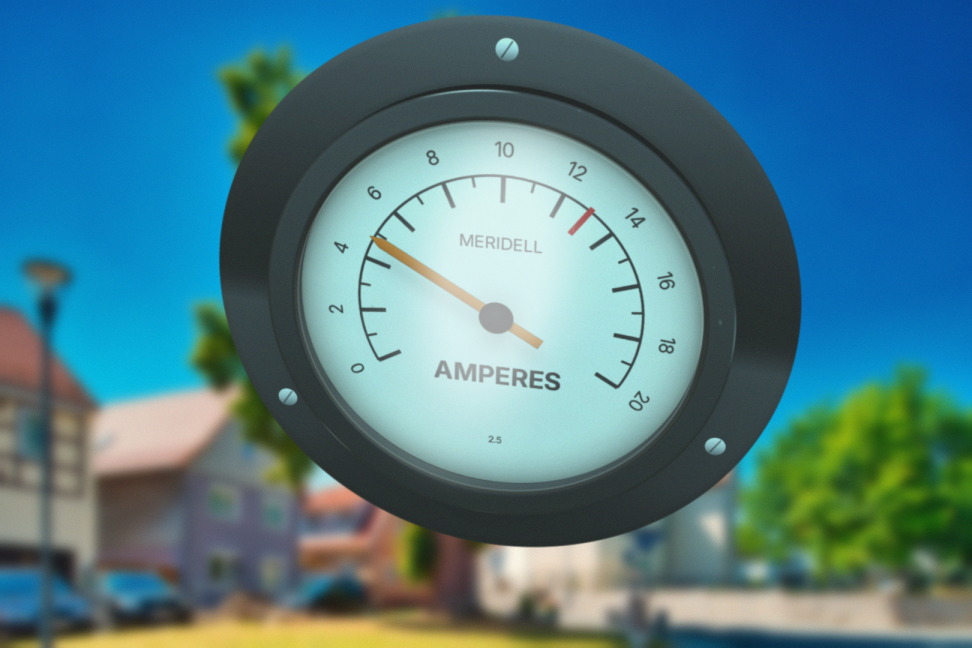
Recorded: 5 A
